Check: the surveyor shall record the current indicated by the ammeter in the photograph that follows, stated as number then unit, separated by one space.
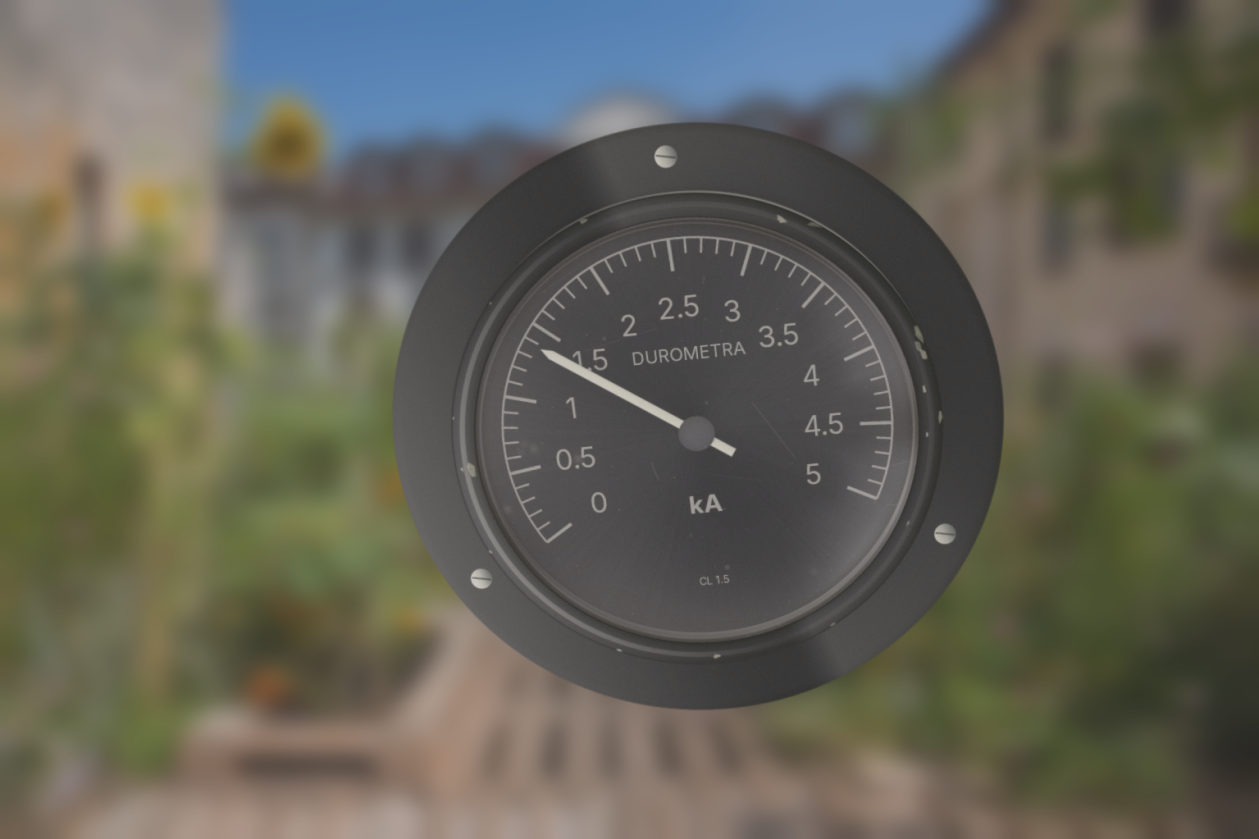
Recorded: 1.4 kA
